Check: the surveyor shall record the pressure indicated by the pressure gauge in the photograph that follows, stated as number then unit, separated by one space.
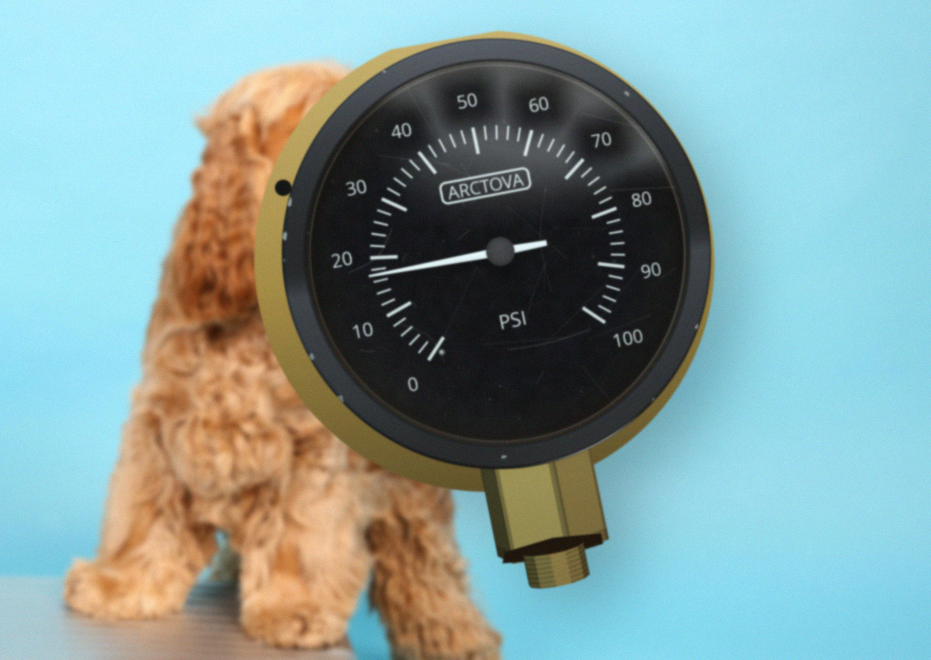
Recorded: 17 psi
